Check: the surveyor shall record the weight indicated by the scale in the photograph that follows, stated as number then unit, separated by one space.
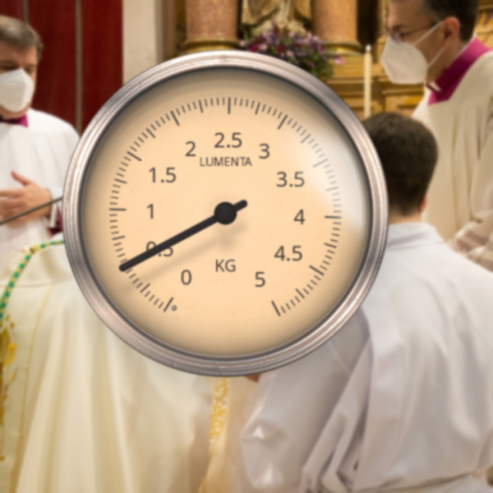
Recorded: 0.5 kg
